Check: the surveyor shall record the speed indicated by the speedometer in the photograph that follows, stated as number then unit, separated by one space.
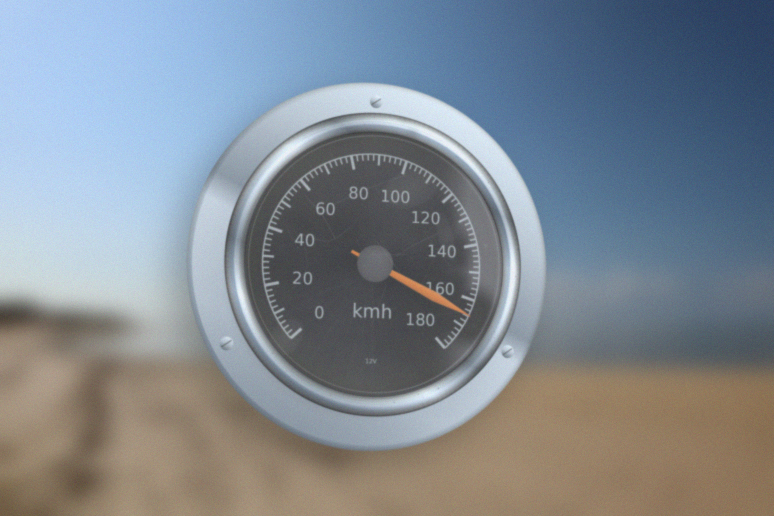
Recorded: 166 km/h
